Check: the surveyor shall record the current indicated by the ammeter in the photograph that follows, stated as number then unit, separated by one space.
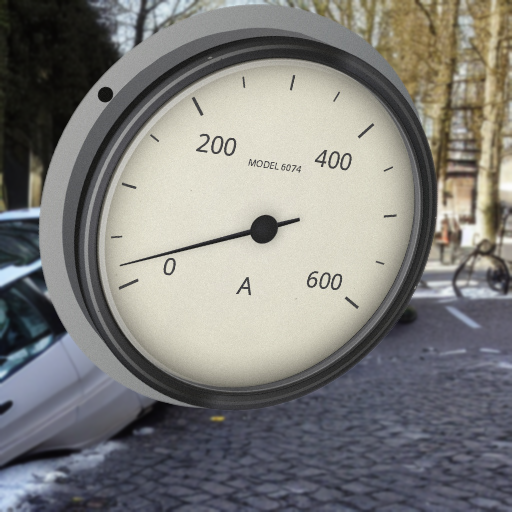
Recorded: 25 A
